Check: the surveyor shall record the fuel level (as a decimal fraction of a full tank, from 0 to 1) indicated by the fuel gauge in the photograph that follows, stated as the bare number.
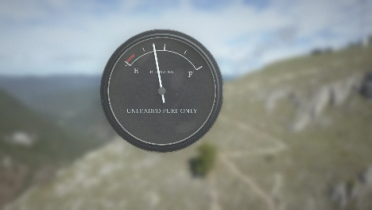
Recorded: 0.375
